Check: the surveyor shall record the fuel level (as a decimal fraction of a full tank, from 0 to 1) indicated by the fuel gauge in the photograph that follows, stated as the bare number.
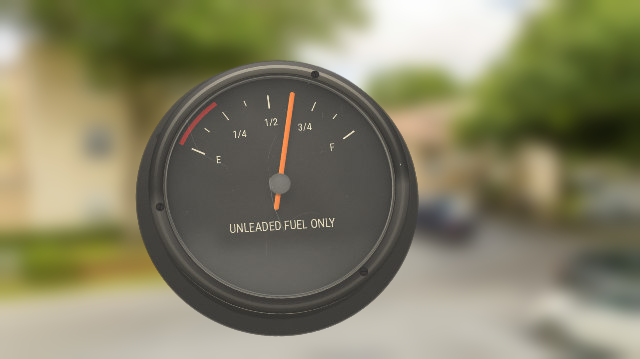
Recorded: 0.625
